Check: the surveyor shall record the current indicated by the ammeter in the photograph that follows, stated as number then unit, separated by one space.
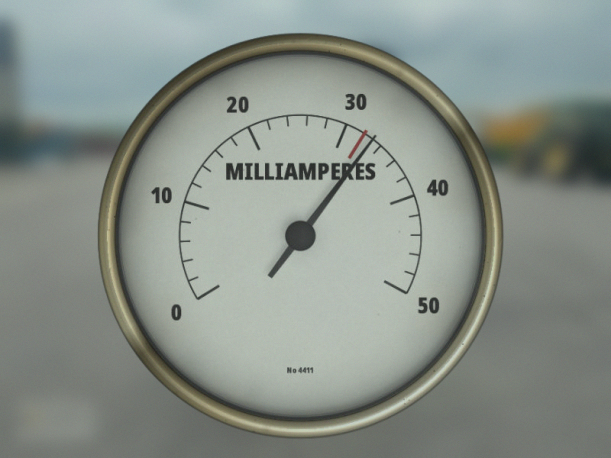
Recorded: 33 mA
